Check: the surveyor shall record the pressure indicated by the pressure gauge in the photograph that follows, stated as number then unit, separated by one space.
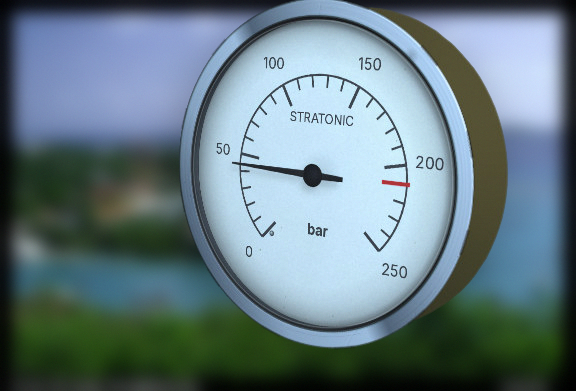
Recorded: 45 bar
